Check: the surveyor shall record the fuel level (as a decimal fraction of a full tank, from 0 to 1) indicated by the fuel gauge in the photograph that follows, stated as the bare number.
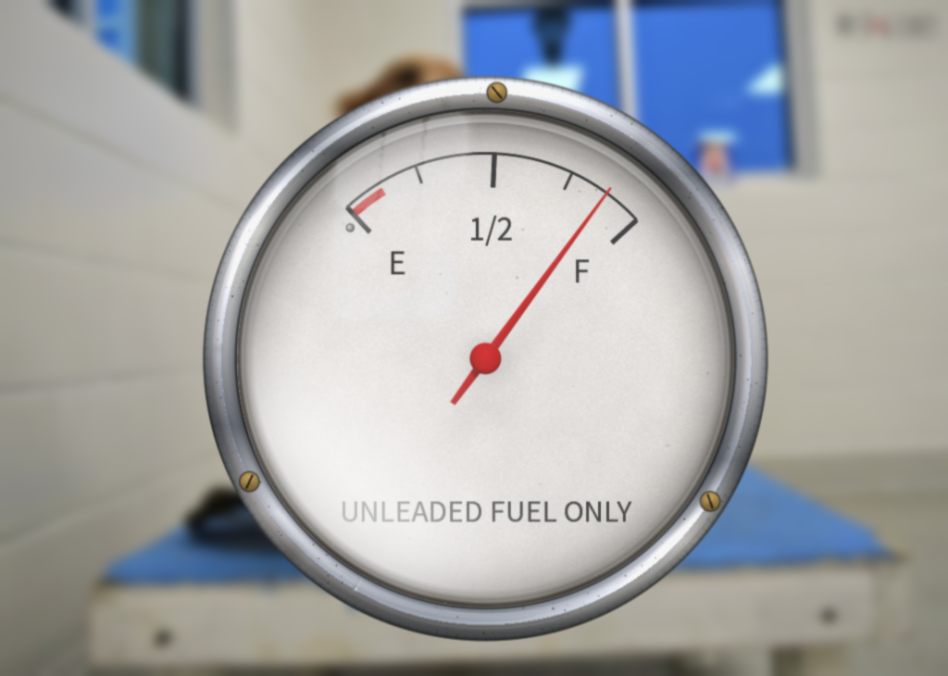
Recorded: 0.875
